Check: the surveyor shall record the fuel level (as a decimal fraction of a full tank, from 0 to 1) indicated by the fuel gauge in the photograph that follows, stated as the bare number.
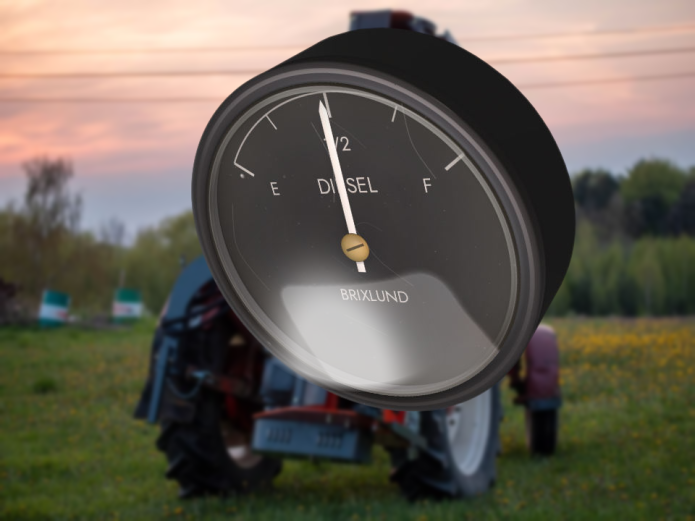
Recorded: 0.5
